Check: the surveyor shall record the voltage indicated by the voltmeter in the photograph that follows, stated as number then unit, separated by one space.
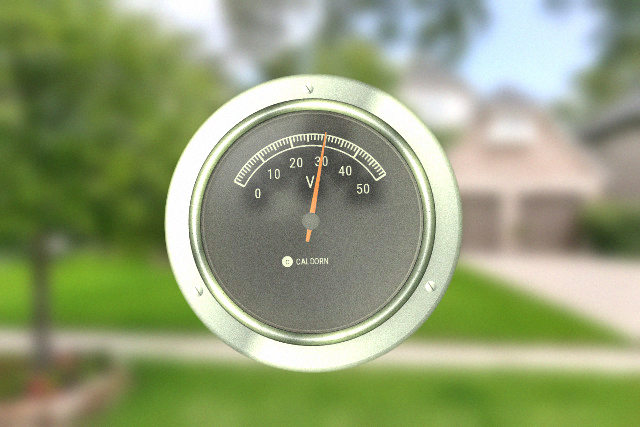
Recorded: 30 V
